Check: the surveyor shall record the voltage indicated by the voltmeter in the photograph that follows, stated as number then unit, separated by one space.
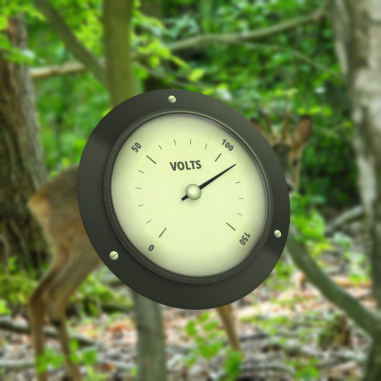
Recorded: 110 V
